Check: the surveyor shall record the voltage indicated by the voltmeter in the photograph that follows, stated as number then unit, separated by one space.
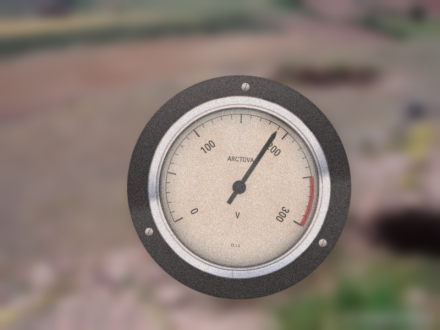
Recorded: 190 V
